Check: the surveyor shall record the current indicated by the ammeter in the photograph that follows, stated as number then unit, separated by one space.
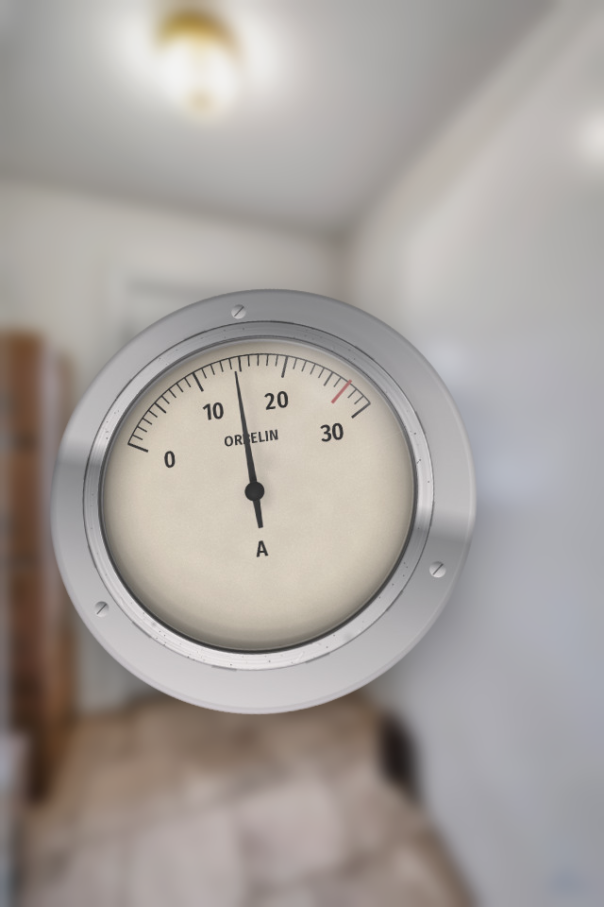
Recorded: 14.5 A
